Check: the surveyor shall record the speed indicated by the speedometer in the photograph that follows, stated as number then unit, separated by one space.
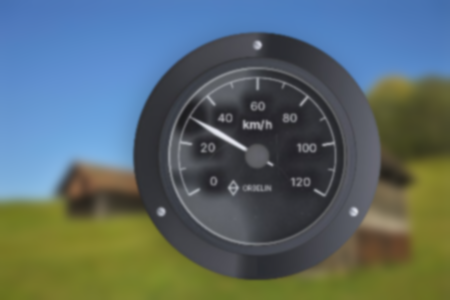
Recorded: 30 km/h
